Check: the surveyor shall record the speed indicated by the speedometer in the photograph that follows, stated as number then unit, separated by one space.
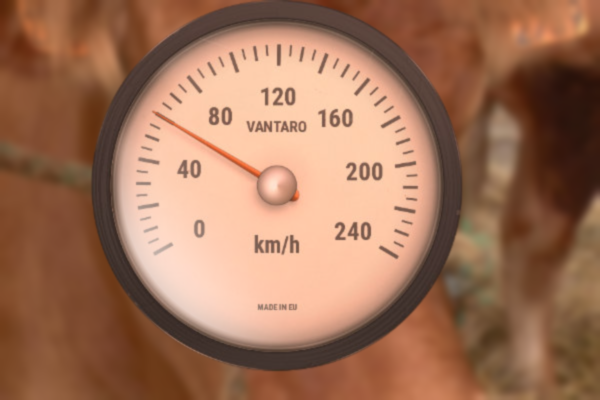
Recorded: 60 km/h
